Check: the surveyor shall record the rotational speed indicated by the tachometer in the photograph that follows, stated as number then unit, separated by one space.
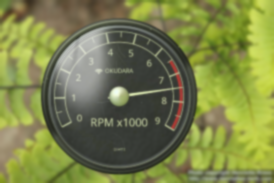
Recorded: 7500 rpm
